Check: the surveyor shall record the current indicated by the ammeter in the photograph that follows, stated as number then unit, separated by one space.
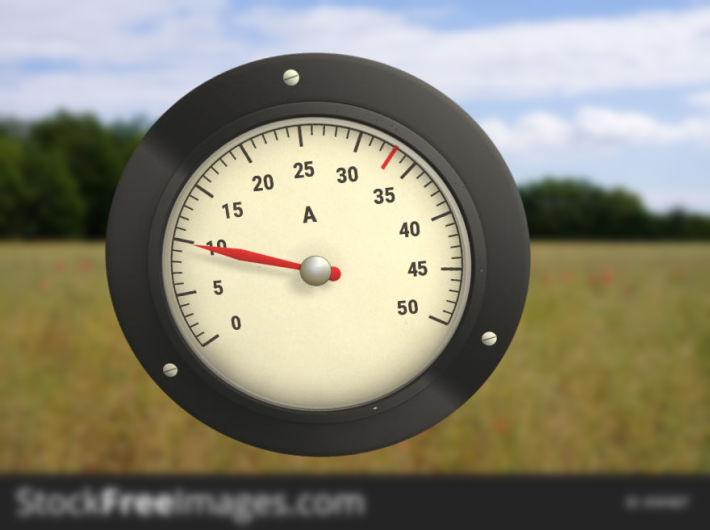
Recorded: 10 A
